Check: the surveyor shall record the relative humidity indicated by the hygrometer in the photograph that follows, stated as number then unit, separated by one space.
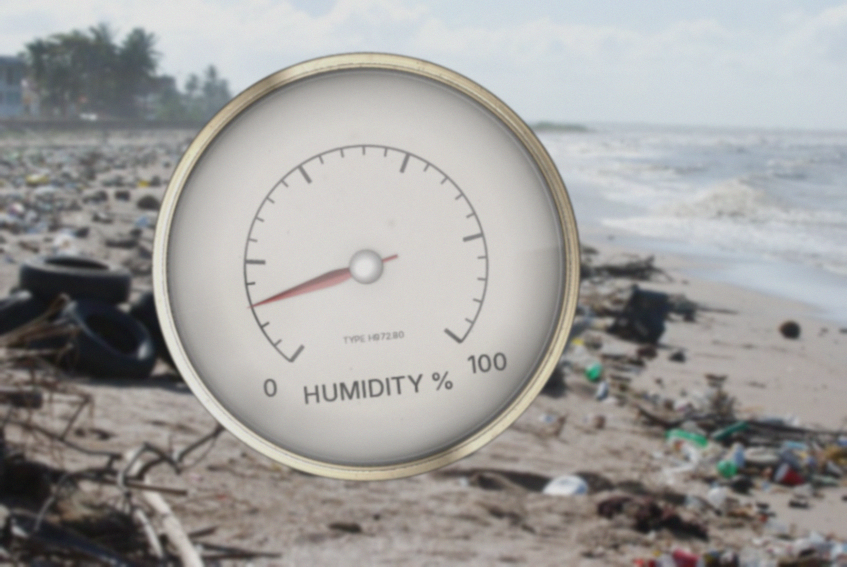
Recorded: 12 %
